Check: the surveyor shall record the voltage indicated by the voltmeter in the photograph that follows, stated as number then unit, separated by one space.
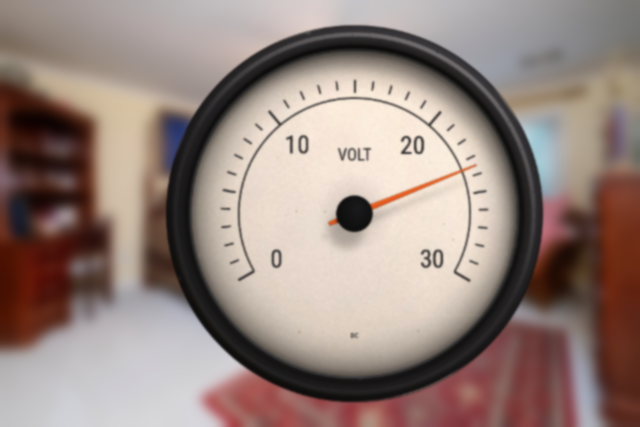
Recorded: 23.5 V
